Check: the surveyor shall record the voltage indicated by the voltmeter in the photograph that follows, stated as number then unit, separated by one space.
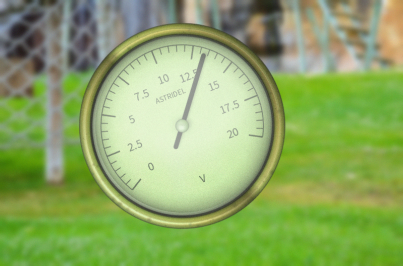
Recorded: 13.25 V
